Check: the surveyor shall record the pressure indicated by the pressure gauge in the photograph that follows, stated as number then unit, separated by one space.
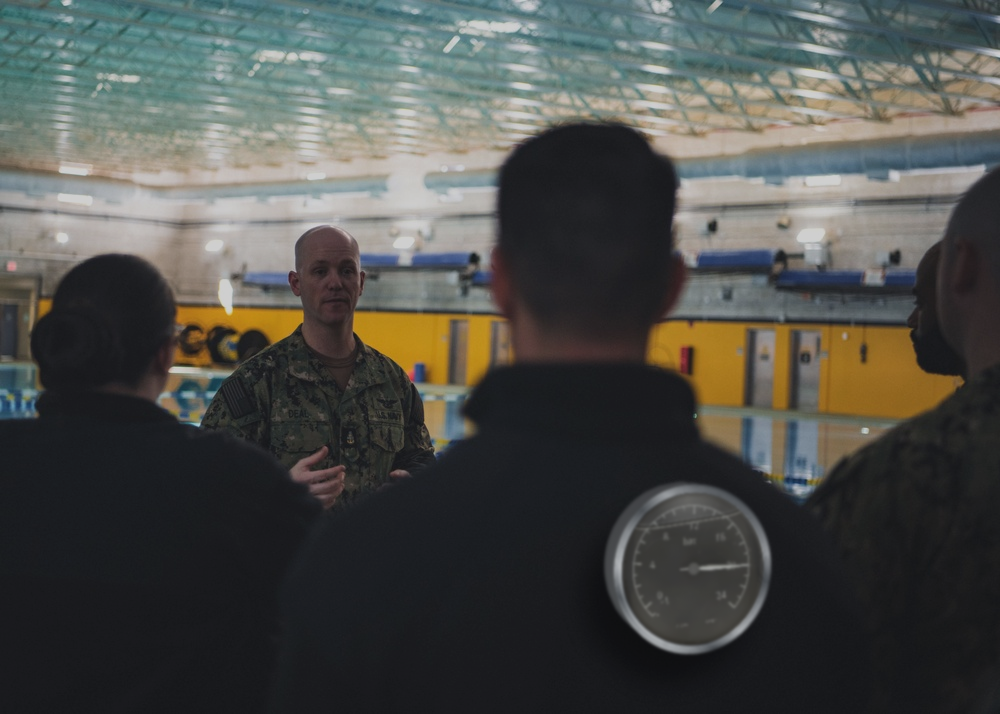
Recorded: 20 bar
